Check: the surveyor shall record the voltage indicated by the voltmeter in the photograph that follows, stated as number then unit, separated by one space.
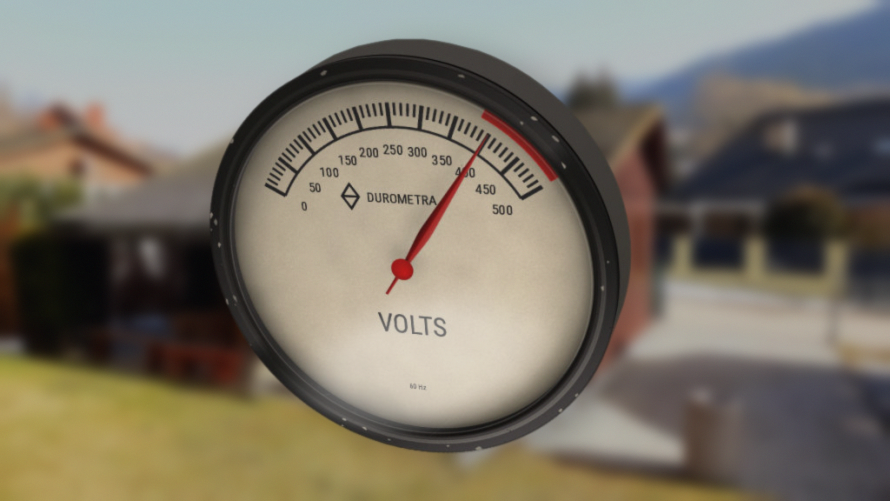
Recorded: 400 V
